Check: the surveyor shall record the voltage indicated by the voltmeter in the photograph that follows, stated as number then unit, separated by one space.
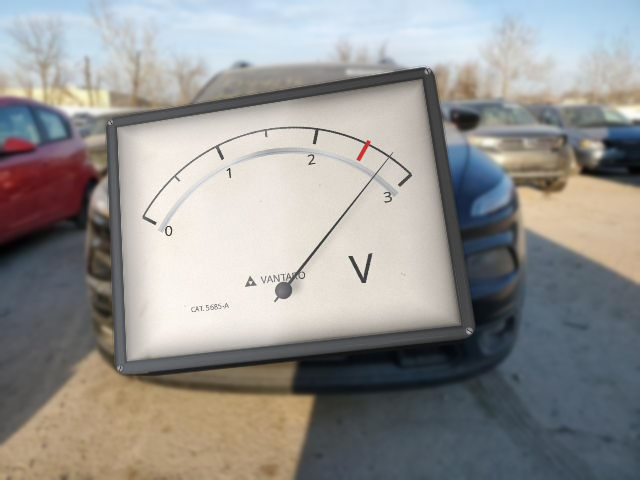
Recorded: 2.75 V
